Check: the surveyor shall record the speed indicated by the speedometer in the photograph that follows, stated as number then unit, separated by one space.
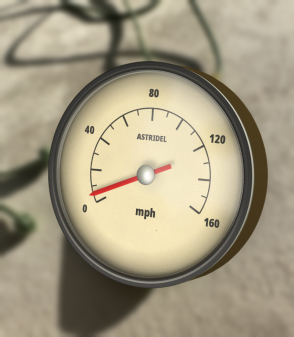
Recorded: 5 mph
